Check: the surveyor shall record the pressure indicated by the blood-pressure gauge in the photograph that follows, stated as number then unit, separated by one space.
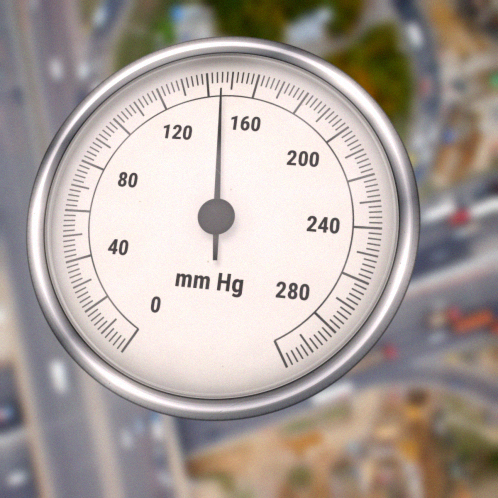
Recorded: 146 mmHg
